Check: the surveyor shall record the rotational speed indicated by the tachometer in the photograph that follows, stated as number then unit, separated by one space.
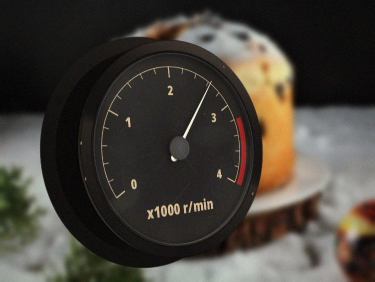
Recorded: 2600 rpm
